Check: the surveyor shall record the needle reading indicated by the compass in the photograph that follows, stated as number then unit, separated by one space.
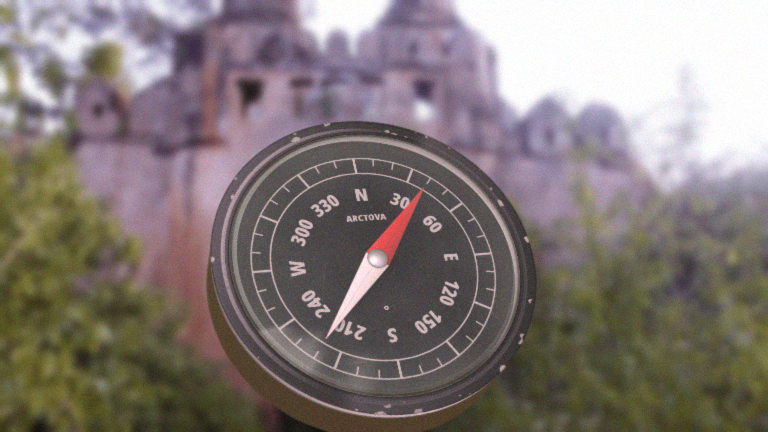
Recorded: 40 °
